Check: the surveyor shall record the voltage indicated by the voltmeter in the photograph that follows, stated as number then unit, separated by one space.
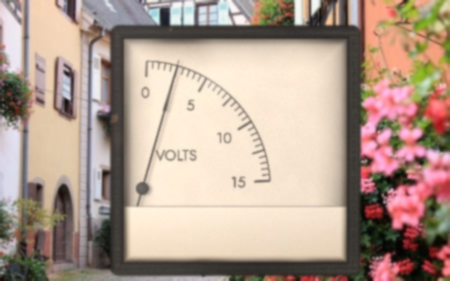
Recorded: 2.5 V
